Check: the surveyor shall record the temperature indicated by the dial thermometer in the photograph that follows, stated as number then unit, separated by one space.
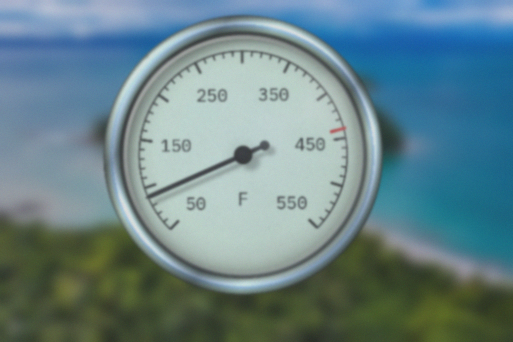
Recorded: 90 °F
